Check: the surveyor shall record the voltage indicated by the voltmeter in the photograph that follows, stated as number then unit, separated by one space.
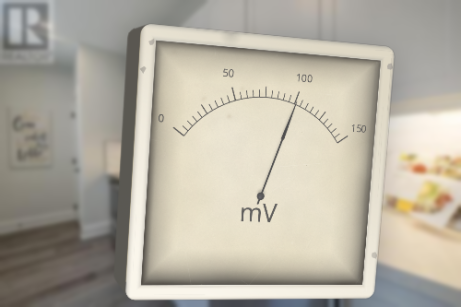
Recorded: 100 mV
